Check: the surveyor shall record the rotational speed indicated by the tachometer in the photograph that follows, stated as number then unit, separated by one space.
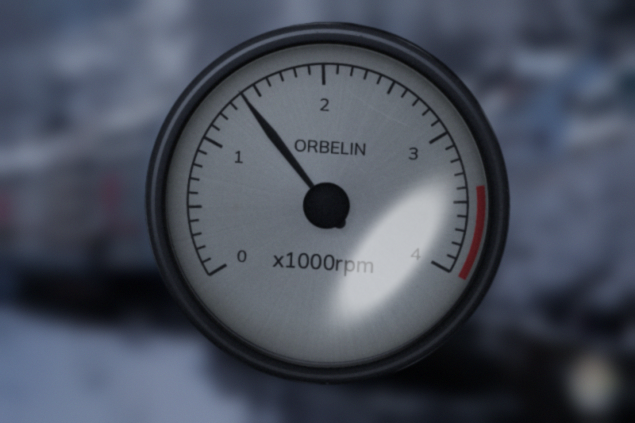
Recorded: 1400 rpm
